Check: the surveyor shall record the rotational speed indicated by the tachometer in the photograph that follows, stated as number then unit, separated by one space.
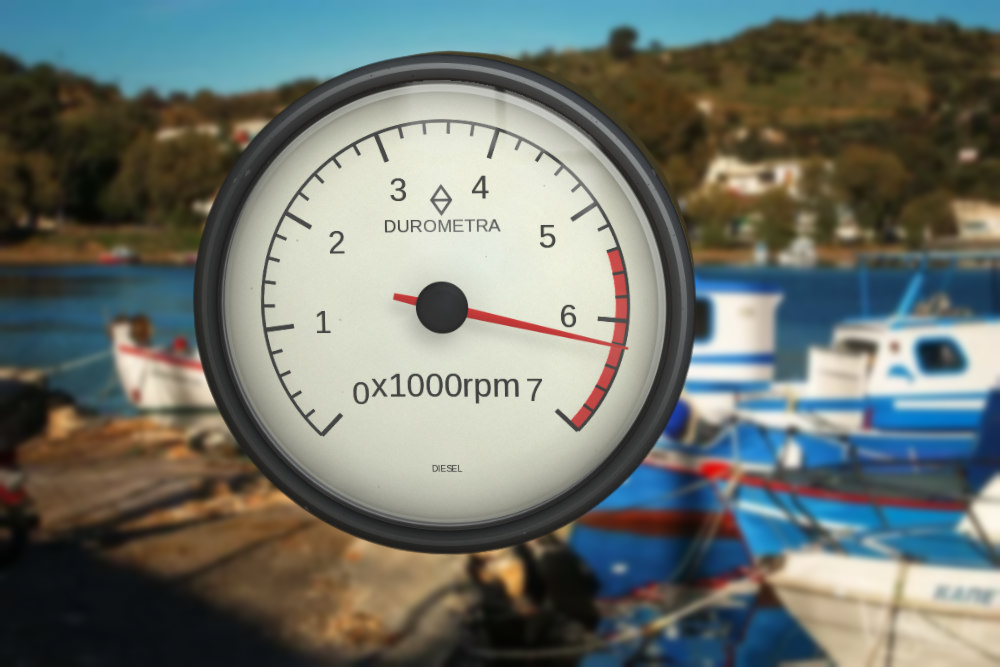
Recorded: 6200 rpm
